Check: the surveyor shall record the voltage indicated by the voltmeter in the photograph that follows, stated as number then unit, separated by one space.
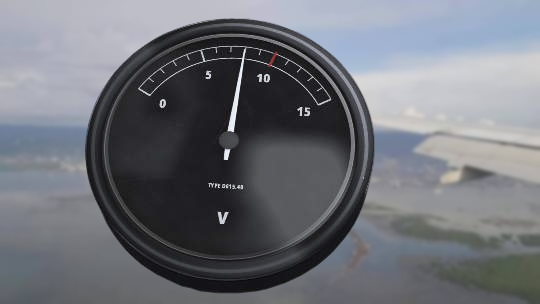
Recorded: 8 V
